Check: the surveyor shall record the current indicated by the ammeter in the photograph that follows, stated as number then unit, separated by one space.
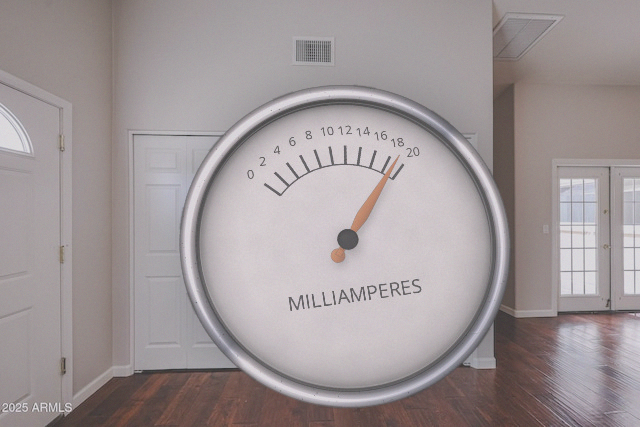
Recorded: 19 mA
